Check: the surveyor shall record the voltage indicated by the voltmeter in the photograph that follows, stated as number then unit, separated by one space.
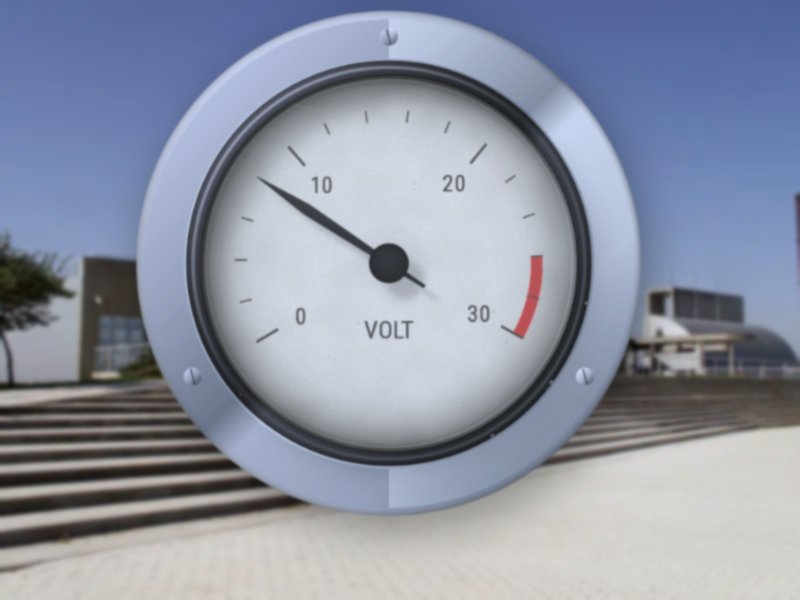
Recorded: 8 V
